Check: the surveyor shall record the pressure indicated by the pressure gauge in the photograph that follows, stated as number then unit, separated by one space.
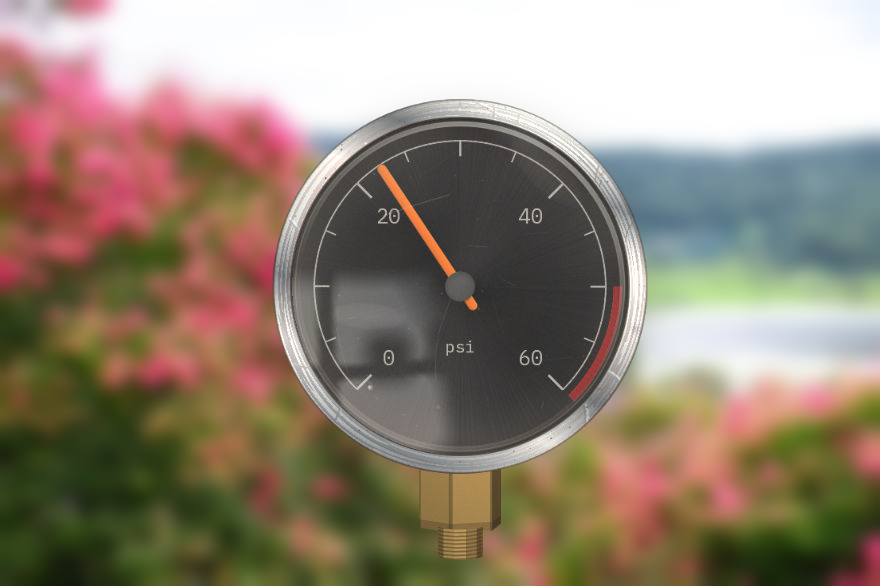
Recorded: 22.5 psi
